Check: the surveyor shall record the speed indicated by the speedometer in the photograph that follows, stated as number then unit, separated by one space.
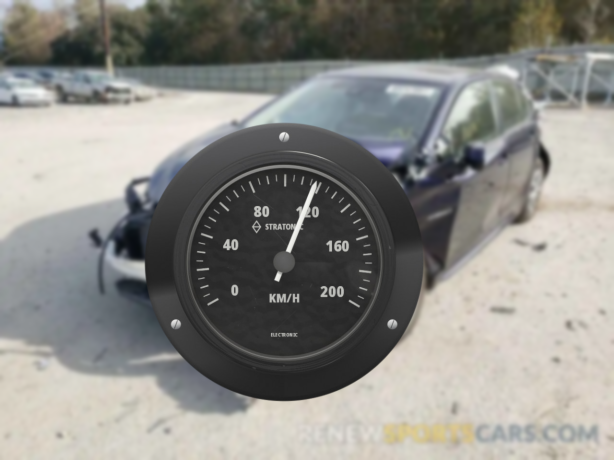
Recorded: 117.5 km/h
